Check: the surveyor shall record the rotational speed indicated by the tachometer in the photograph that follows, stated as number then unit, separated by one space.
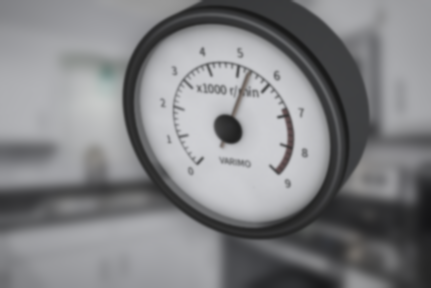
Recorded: 5400 rpm
